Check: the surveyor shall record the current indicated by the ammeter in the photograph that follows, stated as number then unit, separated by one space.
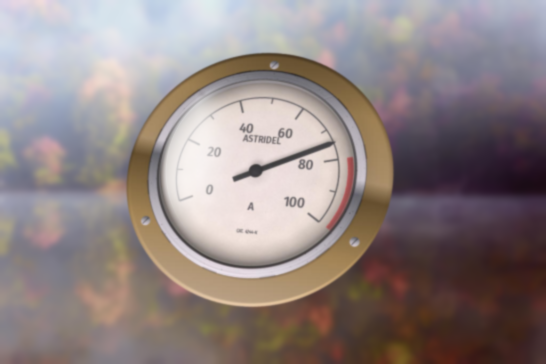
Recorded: 75 A
